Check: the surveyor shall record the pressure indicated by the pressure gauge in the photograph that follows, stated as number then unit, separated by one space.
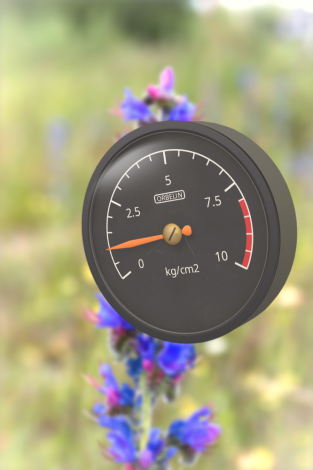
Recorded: 1 kg/cm²
